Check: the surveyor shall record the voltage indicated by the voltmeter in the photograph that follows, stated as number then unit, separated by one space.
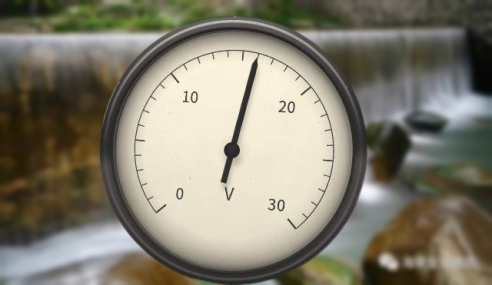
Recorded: 16 V
